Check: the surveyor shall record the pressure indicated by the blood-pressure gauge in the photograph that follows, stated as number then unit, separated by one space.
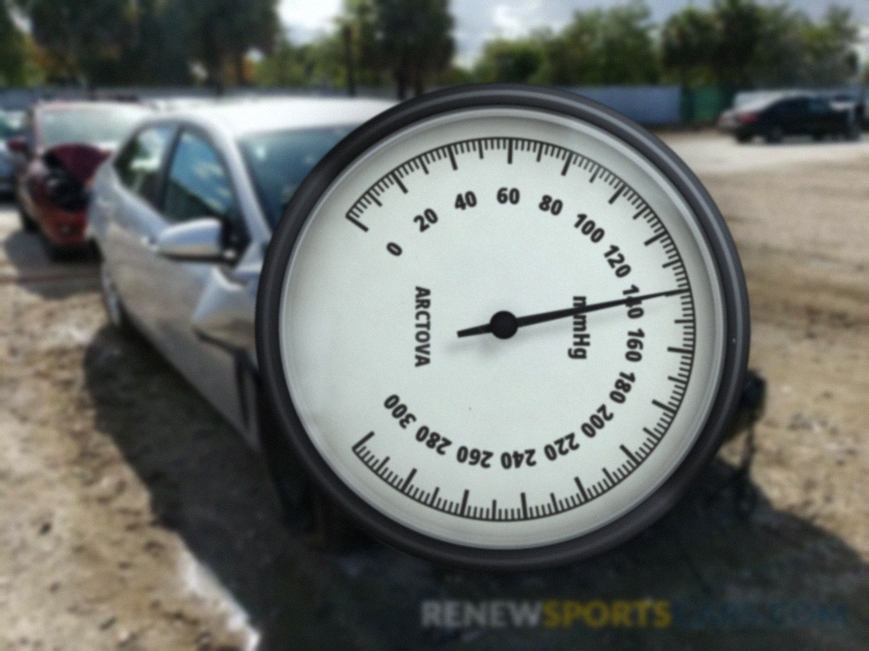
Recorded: 140 mmHg
